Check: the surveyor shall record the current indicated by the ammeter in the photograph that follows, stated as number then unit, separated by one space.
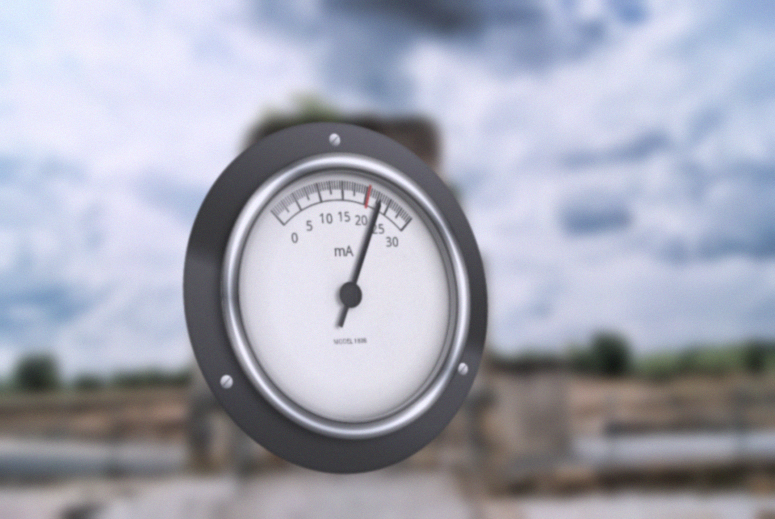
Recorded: 22.5 mA
